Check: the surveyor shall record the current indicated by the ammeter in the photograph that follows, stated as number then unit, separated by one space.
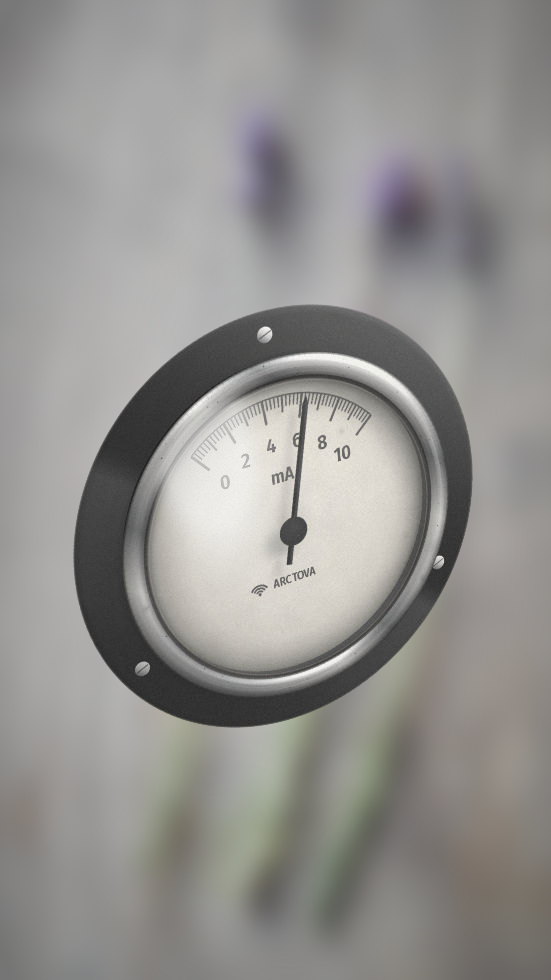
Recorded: 6 mA
